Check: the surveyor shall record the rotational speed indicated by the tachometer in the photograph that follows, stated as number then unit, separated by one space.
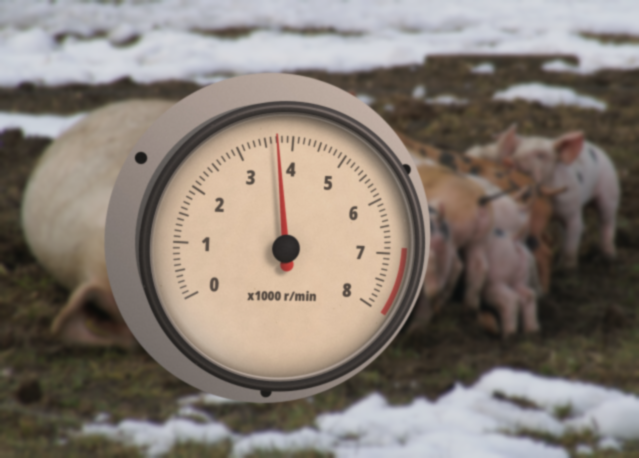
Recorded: 3700 rpm
